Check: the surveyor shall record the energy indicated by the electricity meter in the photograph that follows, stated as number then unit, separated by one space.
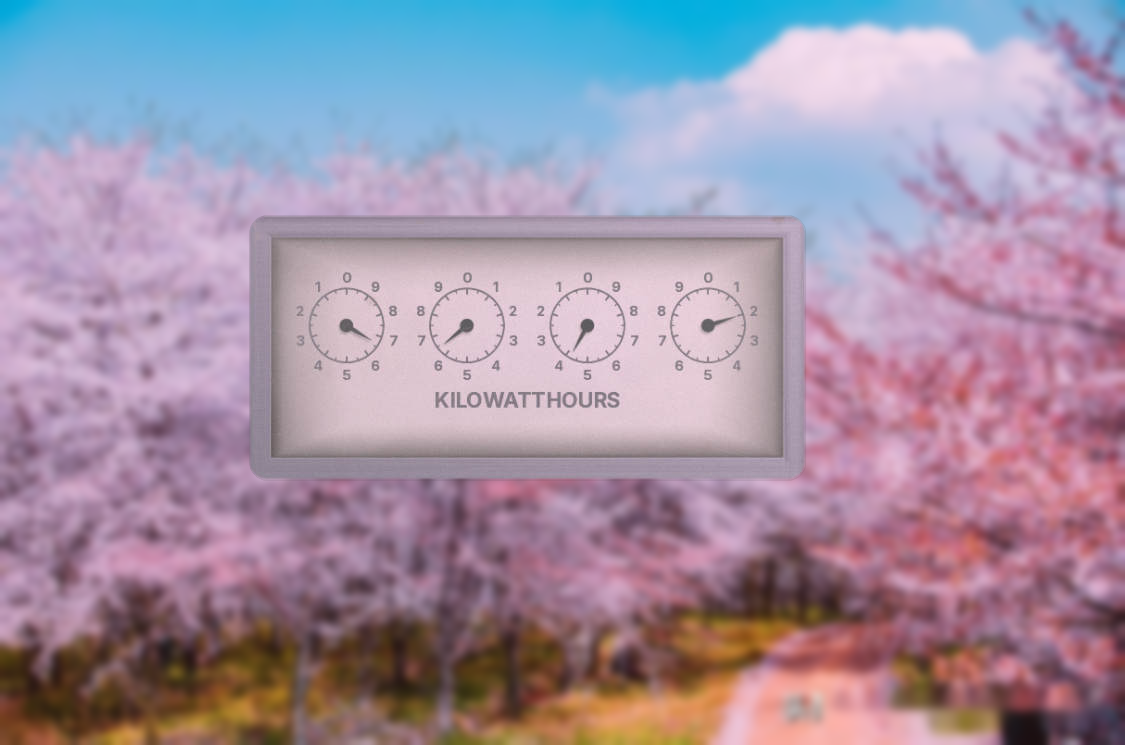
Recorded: 6642 kWh
